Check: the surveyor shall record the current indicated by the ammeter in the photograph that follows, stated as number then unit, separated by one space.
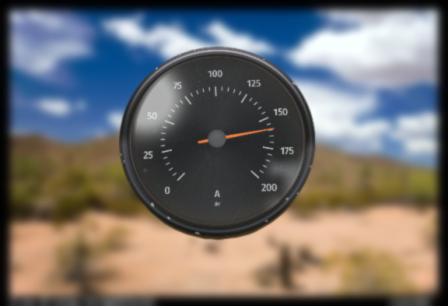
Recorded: 160 A
